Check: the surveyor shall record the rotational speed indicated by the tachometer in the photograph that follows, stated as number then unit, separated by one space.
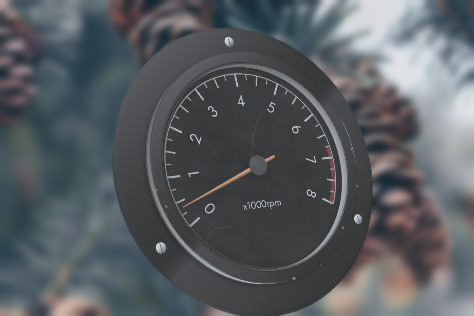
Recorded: 375 rpm
